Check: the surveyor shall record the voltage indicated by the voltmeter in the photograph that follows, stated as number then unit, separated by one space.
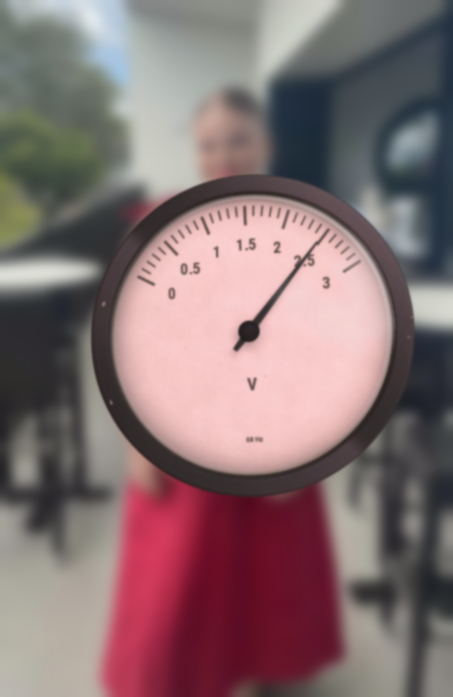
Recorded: 2.5 V
